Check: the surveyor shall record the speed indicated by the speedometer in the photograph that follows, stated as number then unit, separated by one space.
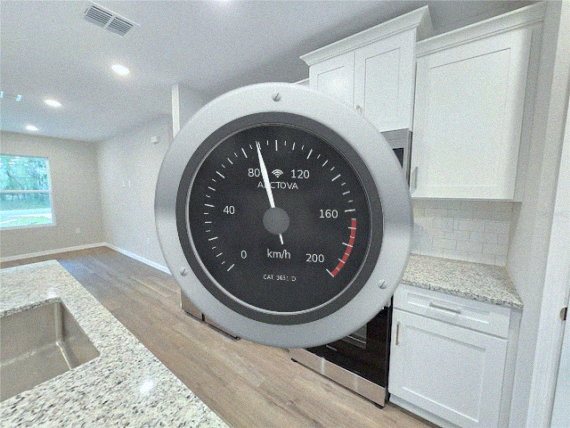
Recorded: 90 km/h
